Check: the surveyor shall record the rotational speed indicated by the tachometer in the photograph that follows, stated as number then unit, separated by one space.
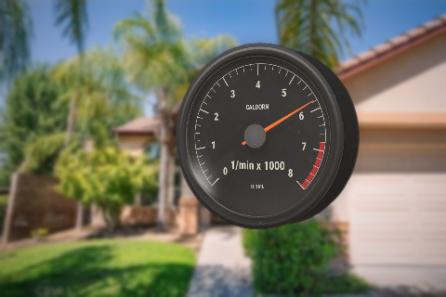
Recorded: 5800 rpm
